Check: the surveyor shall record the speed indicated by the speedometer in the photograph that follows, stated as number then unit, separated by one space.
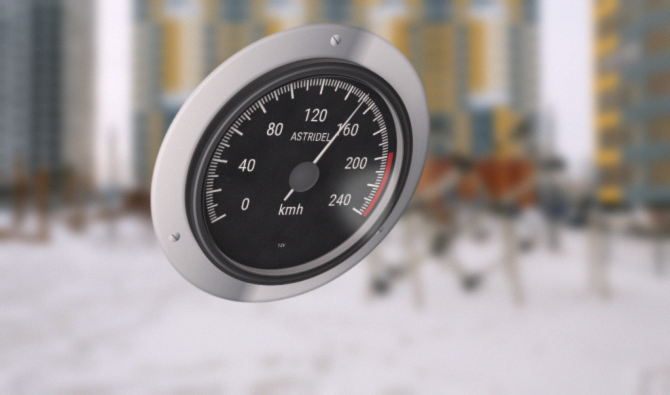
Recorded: 150 km/h
